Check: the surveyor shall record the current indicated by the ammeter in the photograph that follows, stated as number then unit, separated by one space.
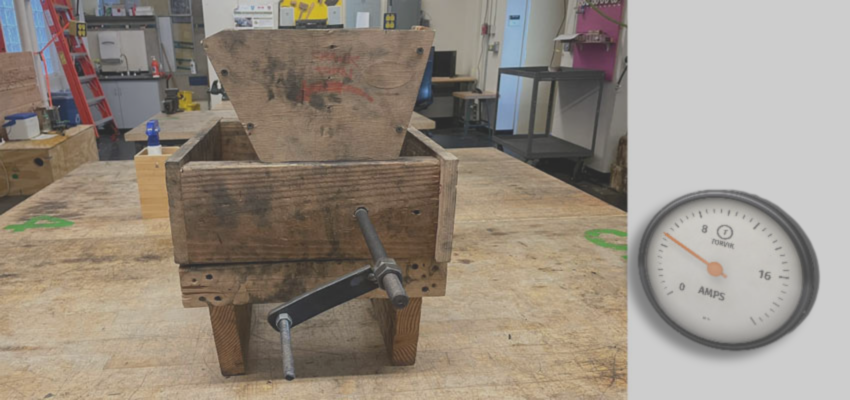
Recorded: 5 A
